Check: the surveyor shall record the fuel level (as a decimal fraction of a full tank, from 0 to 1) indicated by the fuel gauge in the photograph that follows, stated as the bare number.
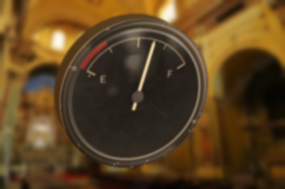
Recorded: 0.625
